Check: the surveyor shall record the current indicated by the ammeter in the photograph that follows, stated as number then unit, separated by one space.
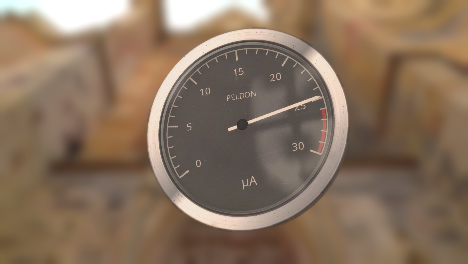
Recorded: 25 µA
